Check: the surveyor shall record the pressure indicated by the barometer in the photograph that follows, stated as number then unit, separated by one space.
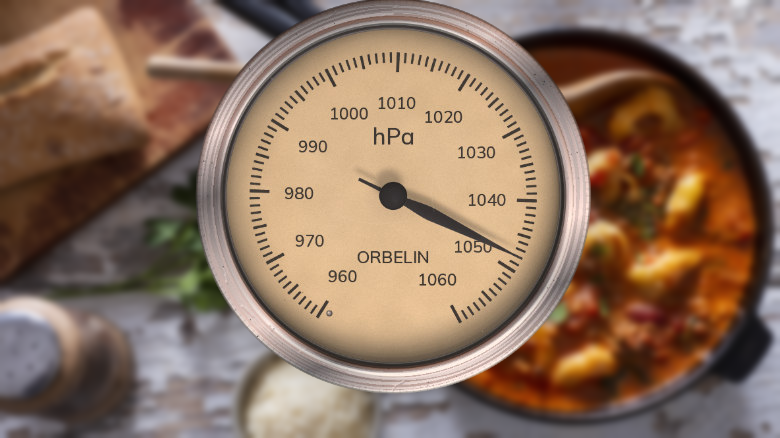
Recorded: 1048 hPa
